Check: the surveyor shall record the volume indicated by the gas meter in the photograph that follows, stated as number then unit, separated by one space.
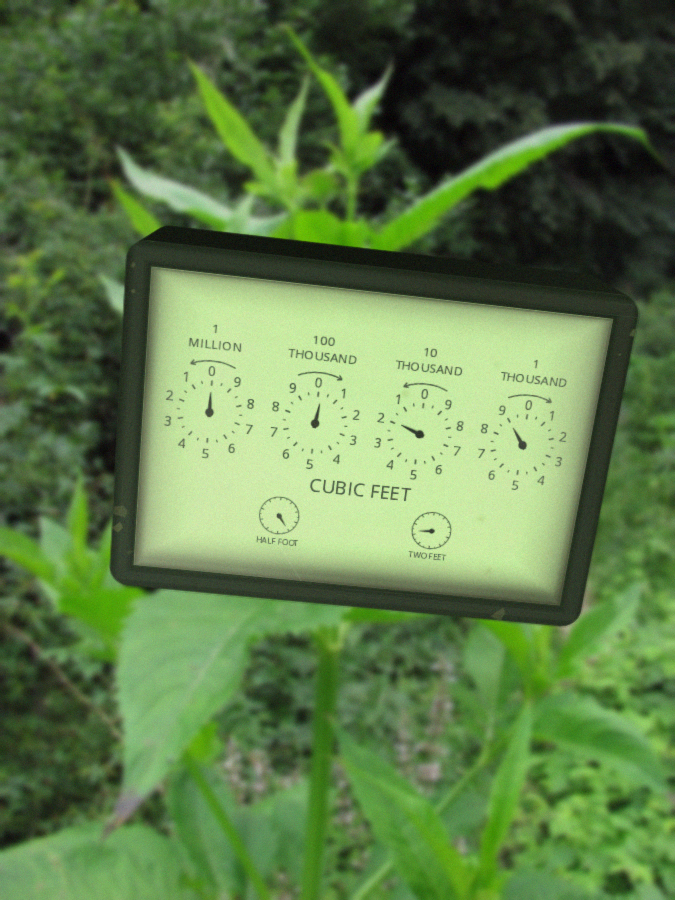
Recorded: 1900 ft³
